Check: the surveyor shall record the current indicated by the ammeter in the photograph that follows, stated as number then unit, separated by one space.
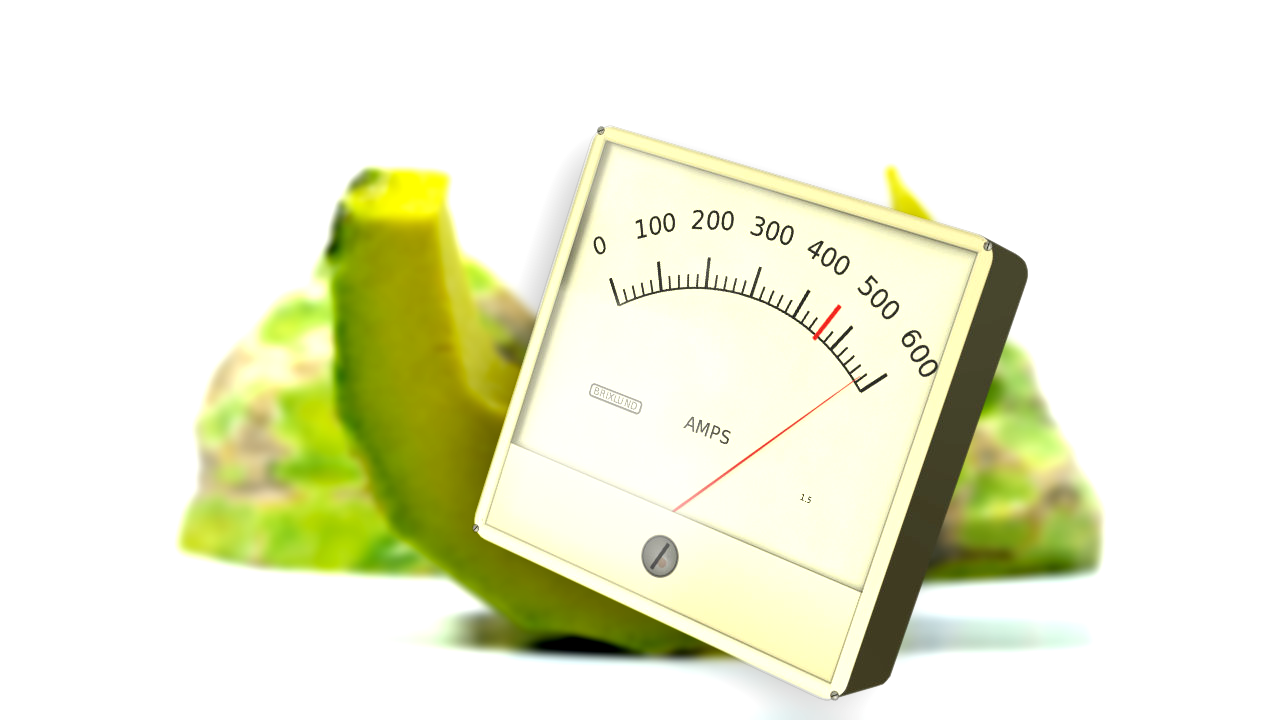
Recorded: 580 A
